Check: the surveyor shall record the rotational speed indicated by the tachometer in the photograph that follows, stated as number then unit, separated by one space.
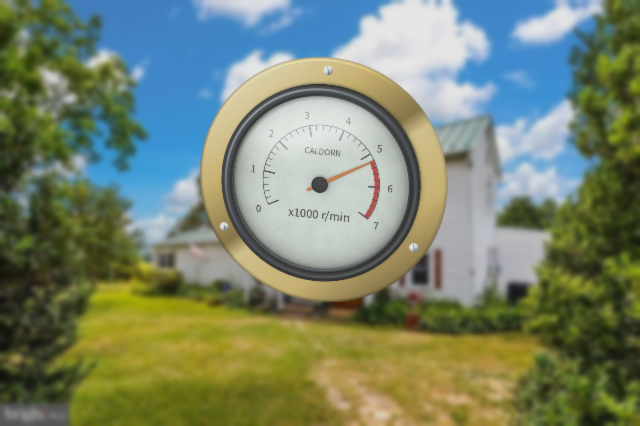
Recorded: 5200 rpm
